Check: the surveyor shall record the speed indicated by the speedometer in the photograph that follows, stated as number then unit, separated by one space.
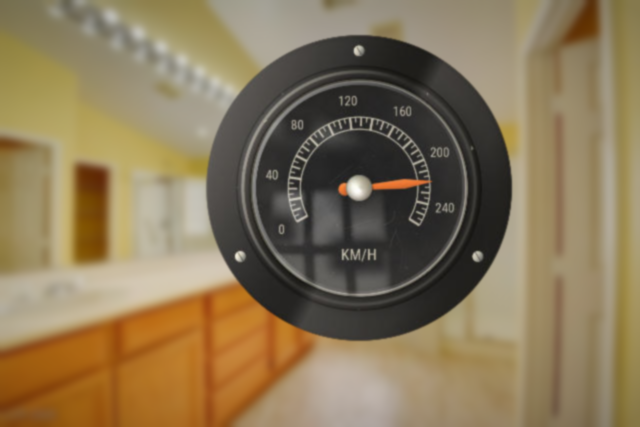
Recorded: 220 km/h
